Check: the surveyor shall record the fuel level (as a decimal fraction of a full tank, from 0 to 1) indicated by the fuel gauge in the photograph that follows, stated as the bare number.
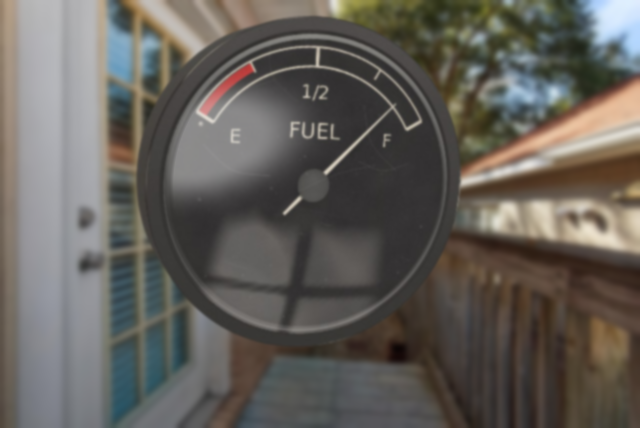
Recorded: 0.875
